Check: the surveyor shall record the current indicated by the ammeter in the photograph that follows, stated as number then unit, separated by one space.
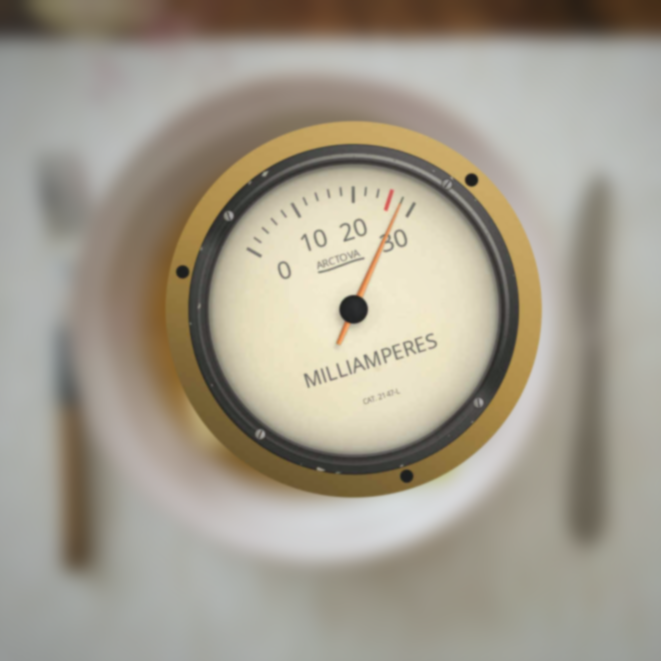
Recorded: 28 mA
